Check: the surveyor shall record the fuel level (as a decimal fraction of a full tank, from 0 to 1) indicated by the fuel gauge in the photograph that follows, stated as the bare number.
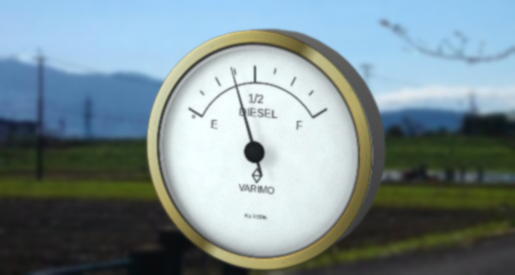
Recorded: 0.375
